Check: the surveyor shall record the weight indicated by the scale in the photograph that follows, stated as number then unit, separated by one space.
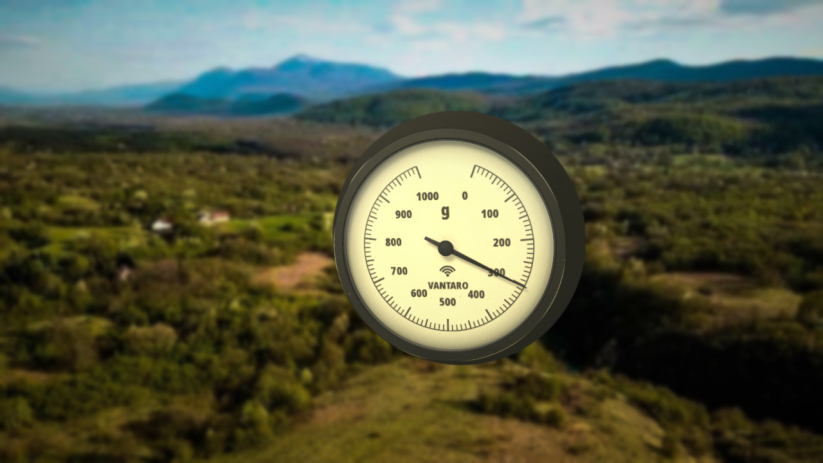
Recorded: 300 g
